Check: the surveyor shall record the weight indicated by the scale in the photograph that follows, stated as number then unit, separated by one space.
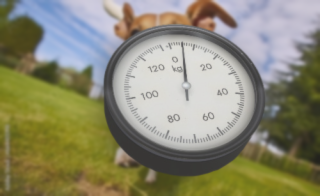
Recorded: 5 kg
